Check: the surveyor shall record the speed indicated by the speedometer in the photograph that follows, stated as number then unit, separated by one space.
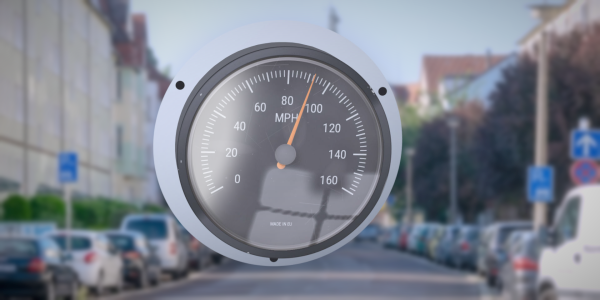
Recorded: 92 mph
